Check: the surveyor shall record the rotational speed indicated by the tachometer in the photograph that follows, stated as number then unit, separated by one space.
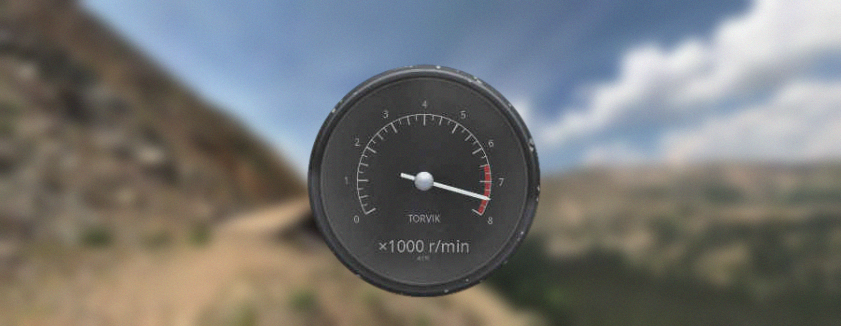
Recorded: 7500 rpm
